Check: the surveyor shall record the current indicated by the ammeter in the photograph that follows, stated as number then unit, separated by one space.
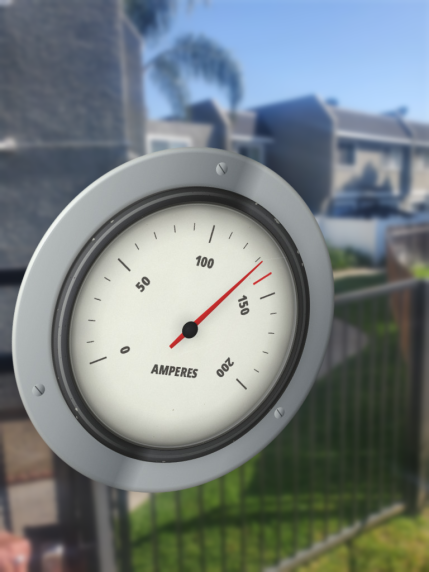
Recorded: 130 A
